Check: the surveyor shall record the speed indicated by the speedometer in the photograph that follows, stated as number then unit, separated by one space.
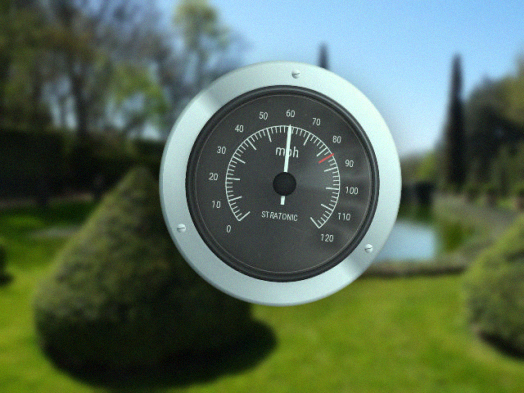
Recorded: 60 mph
